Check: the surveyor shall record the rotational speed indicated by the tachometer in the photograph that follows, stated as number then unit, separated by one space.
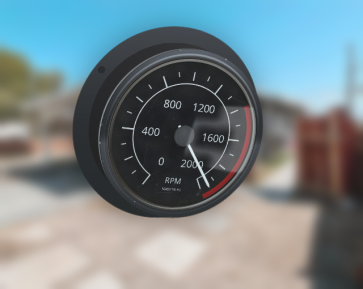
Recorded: 1950 rpm
